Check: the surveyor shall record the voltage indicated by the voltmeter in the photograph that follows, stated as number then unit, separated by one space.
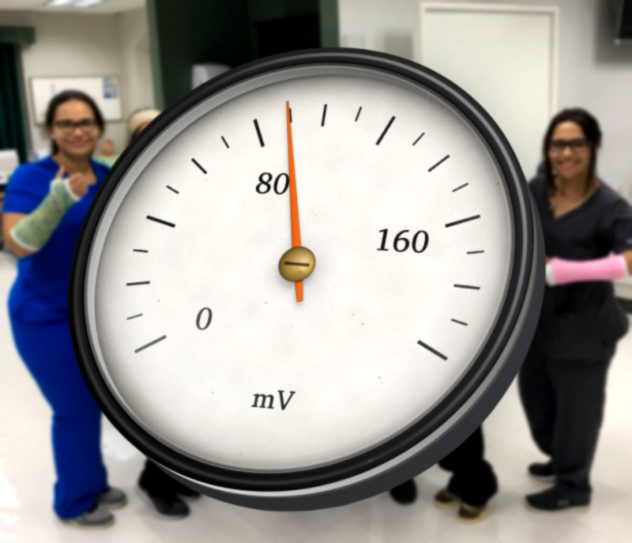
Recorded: 90 mV
